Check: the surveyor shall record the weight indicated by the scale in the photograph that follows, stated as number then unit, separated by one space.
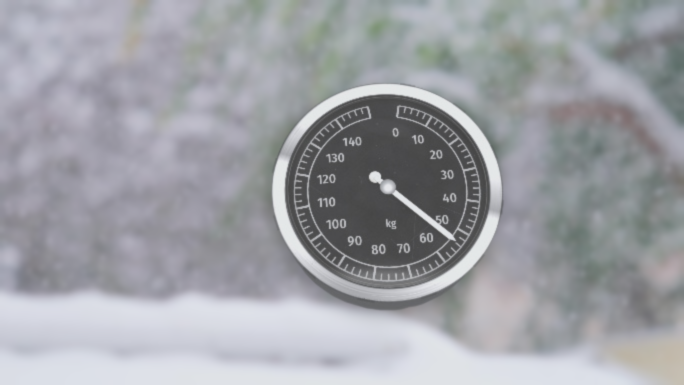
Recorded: 54 kg
